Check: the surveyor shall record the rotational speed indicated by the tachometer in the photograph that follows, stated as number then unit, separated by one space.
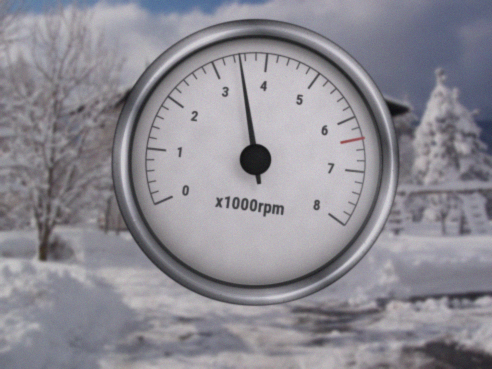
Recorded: 3500 rpm
